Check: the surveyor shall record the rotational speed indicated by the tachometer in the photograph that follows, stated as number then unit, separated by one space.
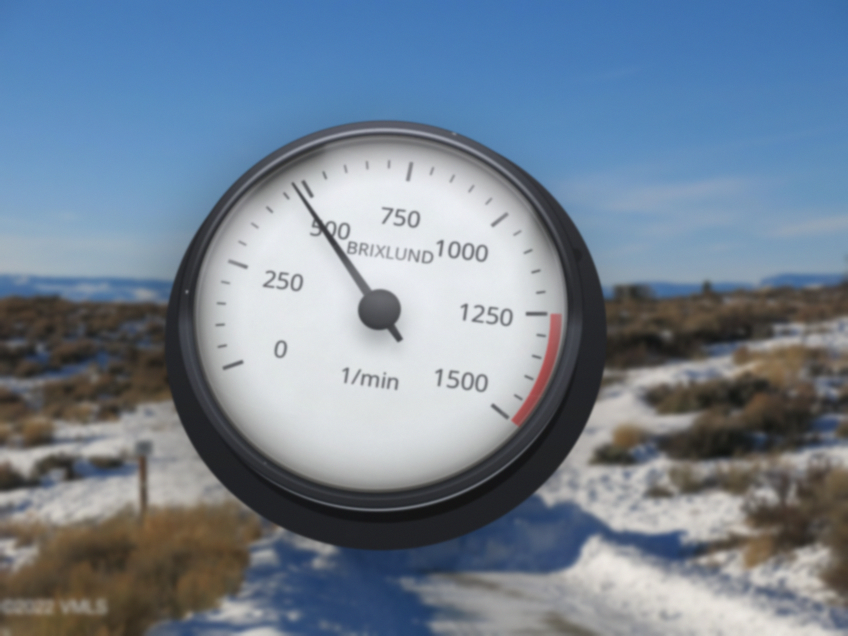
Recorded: 475 rpm
